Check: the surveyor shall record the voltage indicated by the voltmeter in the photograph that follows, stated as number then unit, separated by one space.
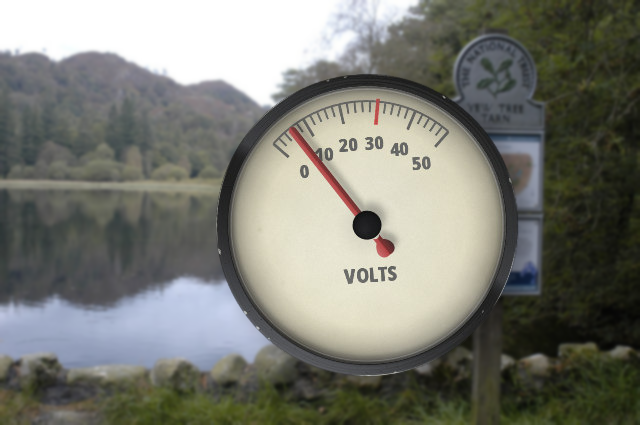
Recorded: 6 V
